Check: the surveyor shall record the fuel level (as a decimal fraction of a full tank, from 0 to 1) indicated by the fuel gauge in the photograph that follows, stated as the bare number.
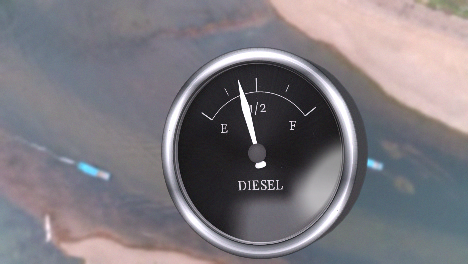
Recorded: 0.375
